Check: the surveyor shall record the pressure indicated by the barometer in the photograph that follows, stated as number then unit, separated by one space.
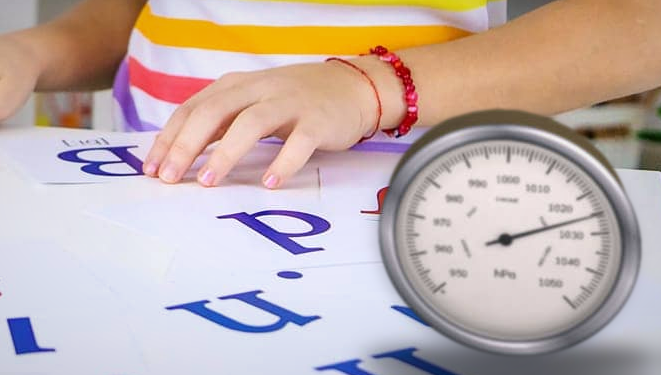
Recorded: 1025 hPa
